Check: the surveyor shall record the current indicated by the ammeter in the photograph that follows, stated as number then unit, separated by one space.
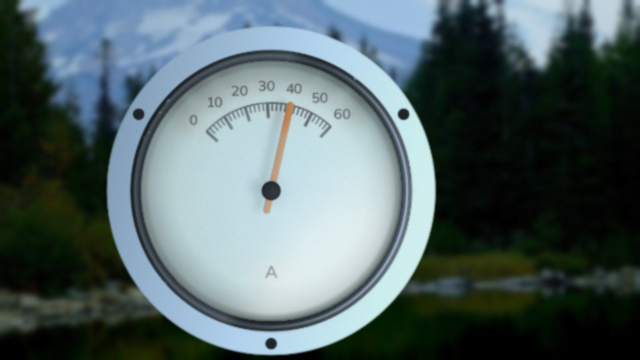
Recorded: 40 A
